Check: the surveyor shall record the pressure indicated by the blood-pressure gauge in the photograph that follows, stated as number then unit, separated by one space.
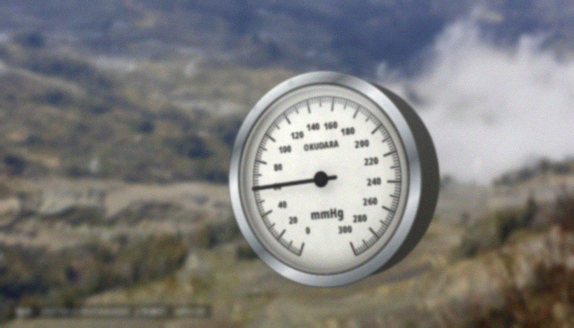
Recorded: 60 mmHg
